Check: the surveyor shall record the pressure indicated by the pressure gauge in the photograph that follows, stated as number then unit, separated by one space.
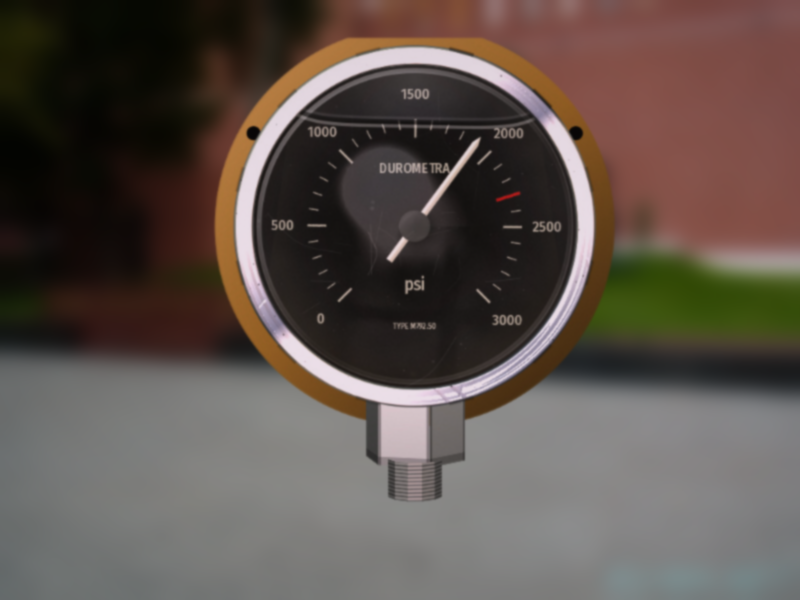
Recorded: 1900 psi
